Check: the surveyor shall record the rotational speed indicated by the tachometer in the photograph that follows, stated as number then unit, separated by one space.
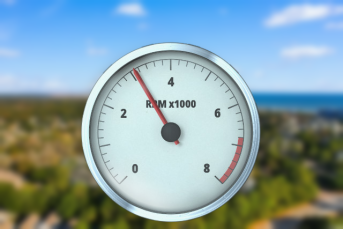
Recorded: 3100 rpm
